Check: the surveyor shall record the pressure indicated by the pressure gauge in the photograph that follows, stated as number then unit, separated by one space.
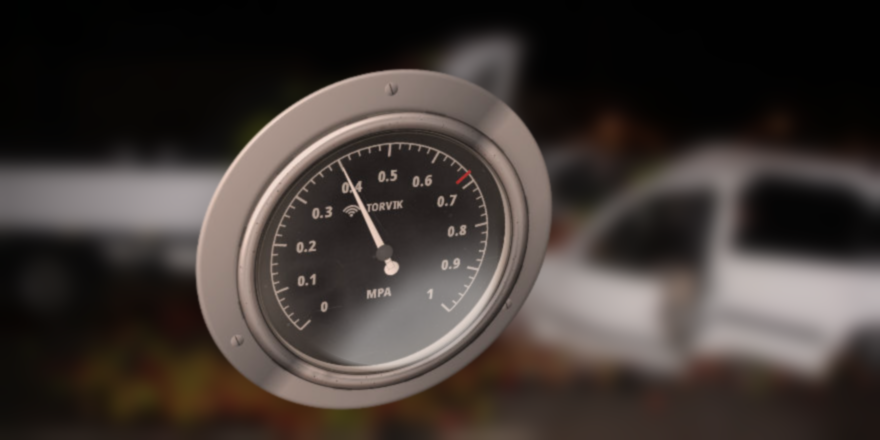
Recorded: 0.4 MPa
